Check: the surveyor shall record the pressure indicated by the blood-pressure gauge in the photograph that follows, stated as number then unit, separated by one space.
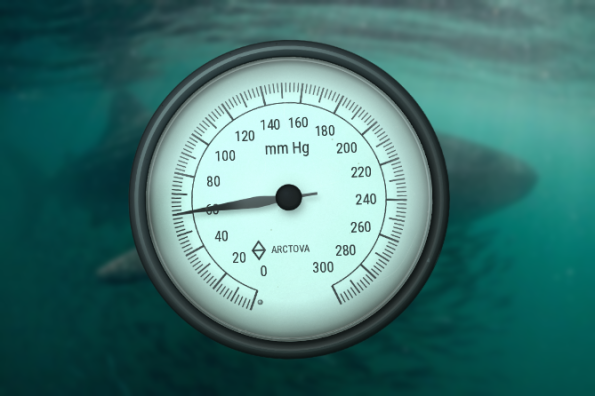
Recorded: 60 mmHg
